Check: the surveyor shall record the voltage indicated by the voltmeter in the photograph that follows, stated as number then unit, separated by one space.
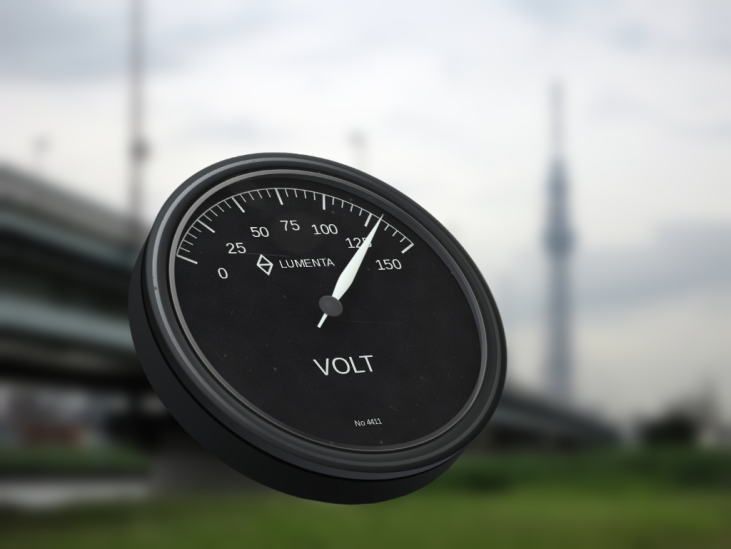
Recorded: 130 V
